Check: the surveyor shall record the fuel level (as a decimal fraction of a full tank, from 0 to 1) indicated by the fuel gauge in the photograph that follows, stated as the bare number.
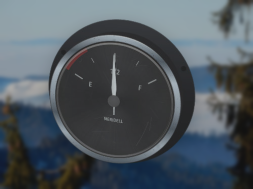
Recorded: 0.5
